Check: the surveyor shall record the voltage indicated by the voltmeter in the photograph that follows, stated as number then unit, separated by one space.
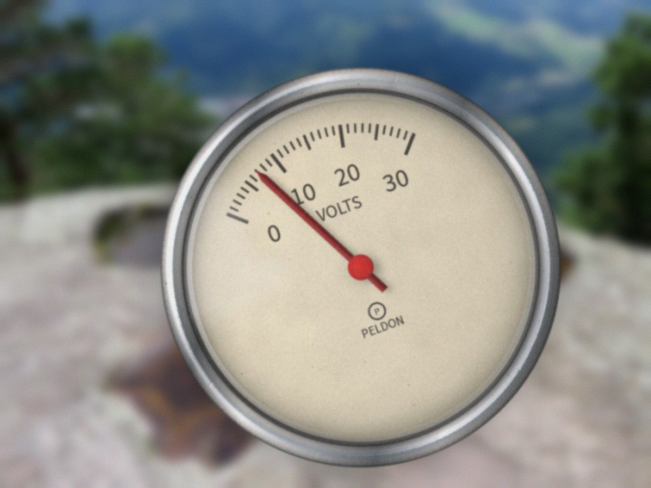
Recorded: 7 V
